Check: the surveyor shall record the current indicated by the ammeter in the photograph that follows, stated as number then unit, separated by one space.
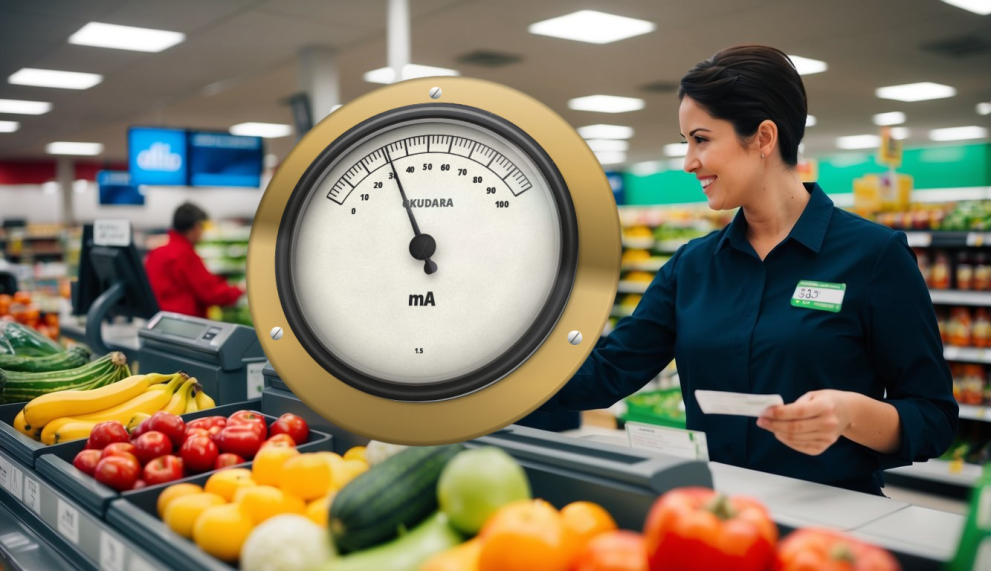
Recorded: 32 mA
